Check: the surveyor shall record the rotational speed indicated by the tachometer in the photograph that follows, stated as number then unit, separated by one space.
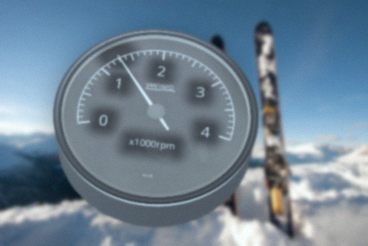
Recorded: 1300 rpm
